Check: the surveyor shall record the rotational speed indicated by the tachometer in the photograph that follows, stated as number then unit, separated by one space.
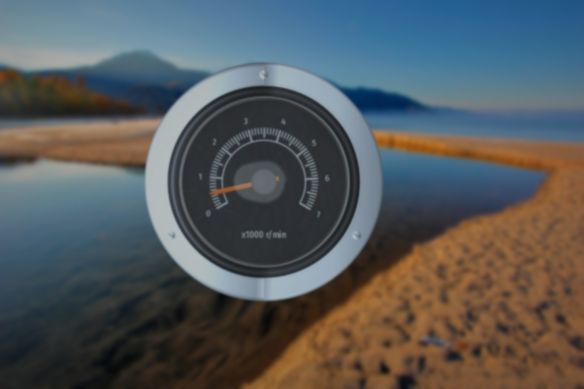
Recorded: 500 rpm
